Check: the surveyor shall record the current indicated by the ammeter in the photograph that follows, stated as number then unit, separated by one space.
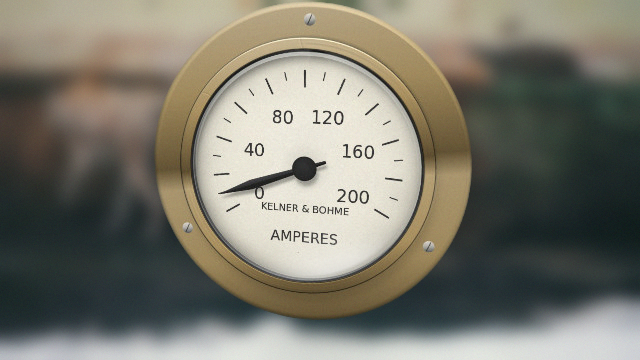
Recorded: 10 A
